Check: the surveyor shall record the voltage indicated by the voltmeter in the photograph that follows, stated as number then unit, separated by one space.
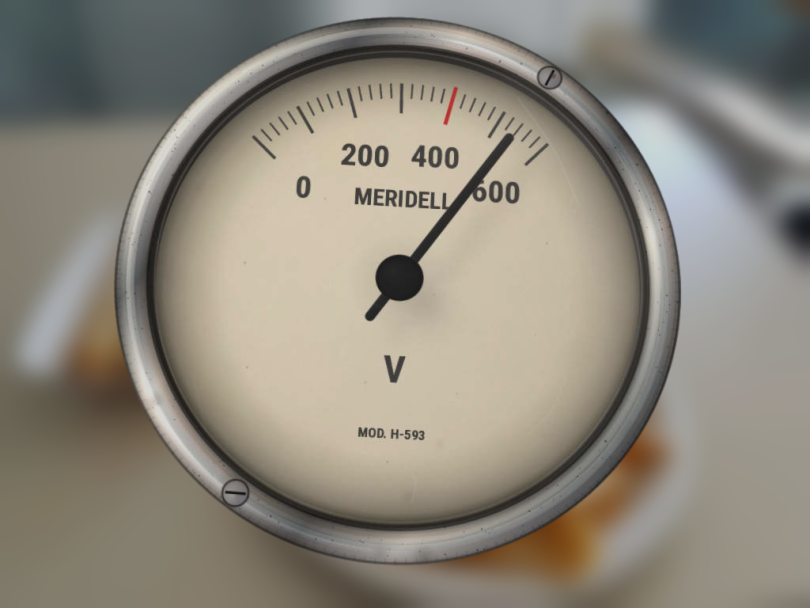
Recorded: 540 V
